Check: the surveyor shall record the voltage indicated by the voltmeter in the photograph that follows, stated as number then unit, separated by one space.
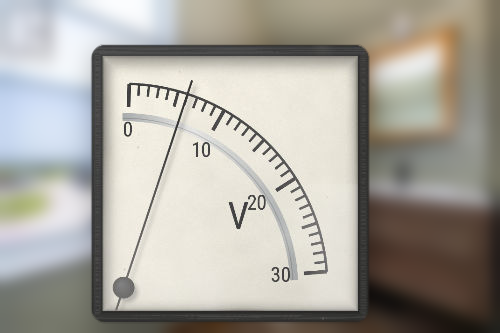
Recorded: 6 V
